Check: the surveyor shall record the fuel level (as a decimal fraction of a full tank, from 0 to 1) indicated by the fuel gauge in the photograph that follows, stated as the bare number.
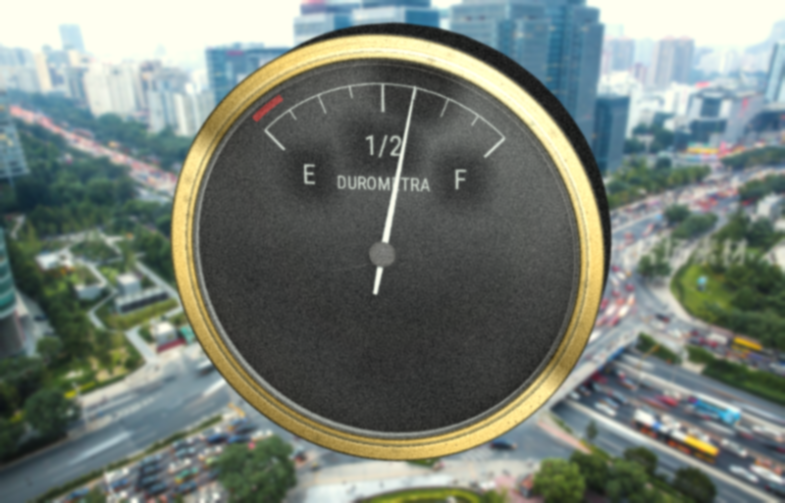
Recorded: 0.625
